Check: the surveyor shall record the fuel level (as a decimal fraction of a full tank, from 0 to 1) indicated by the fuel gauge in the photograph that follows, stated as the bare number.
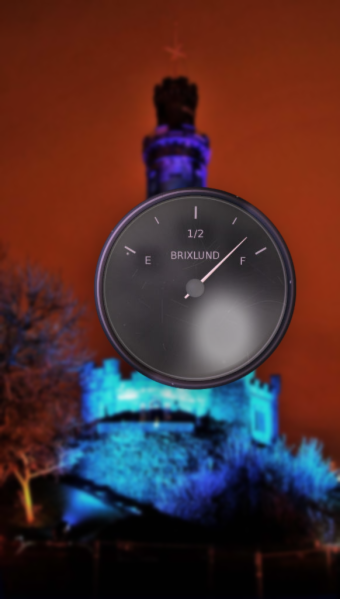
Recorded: 0.875
